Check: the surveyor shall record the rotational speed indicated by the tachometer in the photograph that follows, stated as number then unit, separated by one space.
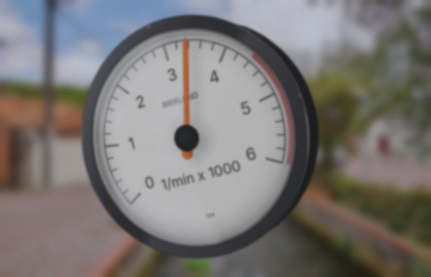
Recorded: 3400 rpm
